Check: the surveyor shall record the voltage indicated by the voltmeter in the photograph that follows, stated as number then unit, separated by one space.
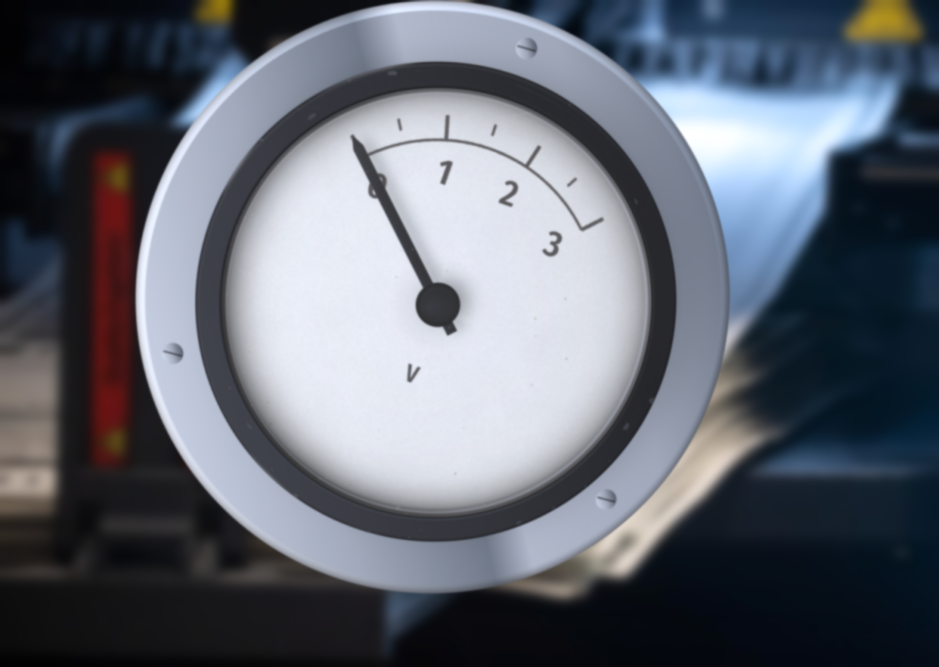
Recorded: 0 V
